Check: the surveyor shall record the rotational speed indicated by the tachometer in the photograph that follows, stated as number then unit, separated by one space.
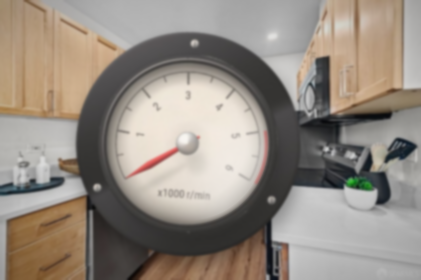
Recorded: 0 rpm
